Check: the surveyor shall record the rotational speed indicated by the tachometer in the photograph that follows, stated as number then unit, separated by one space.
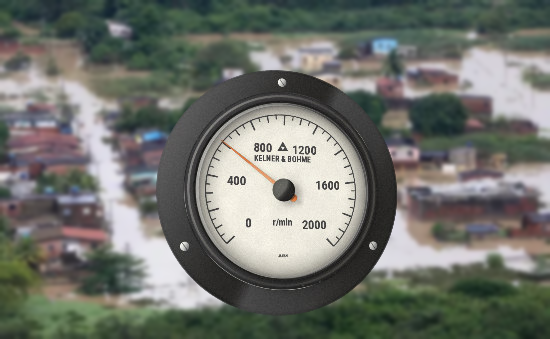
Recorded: 600 rpm
